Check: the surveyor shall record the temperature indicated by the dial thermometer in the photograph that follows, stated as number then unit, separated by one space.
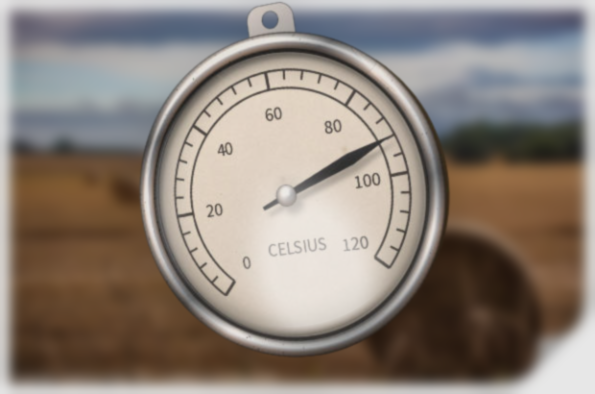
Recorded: 92 °C
